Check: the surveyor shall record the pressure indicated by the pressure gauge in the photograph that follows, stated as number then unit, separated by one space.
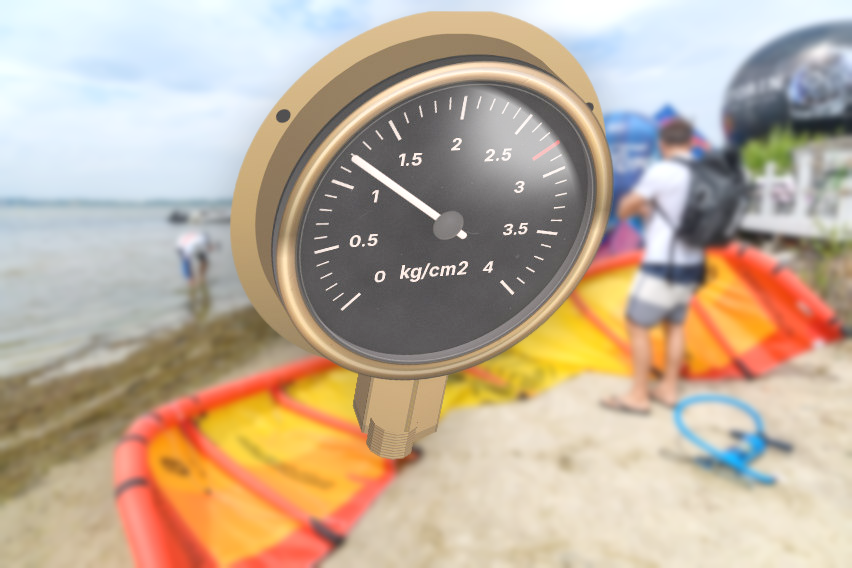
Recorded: 1.2 kg/cm²
